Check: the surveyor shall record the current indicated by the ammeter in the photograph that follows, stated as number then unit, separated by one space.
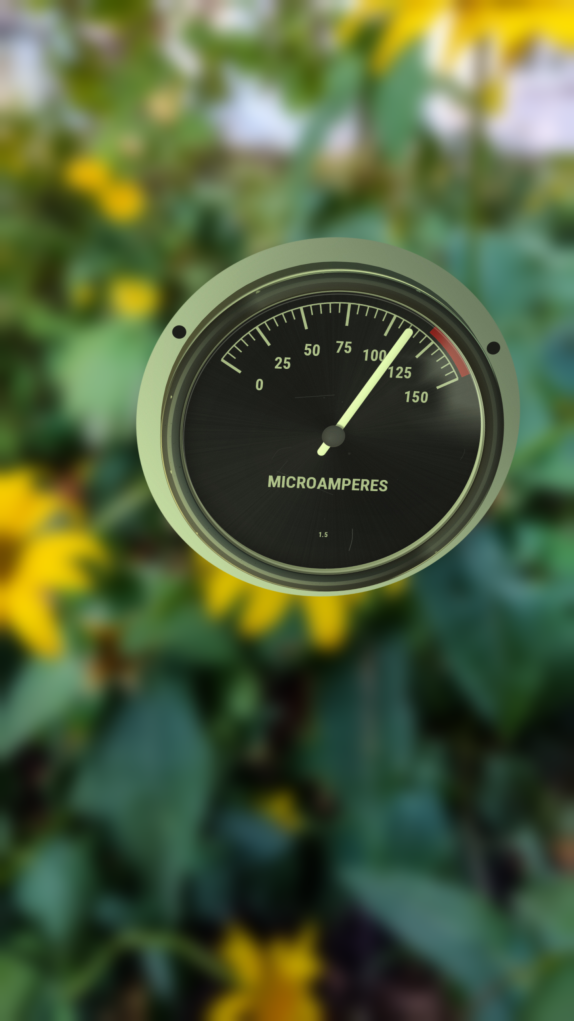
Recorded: 110 µA
